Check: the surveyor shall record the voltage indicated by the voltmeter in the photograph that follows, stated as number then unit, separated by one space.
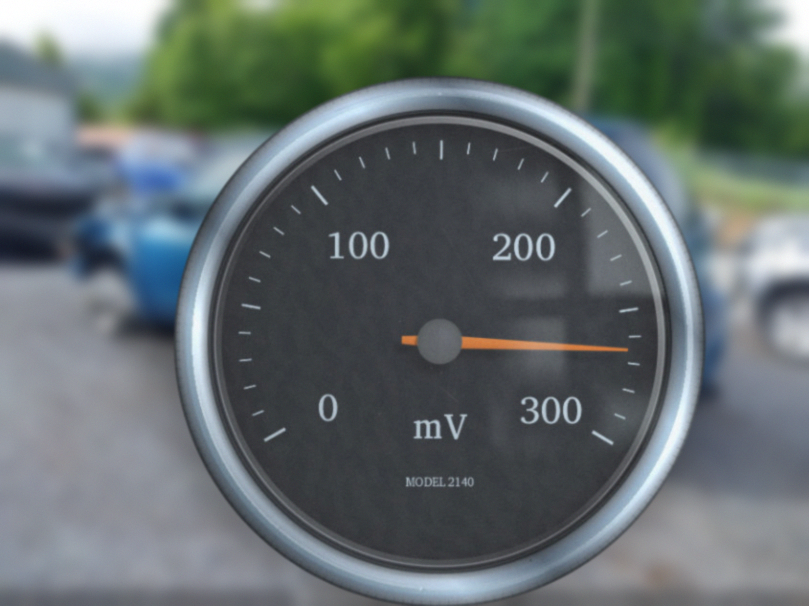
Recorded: 265 mV
